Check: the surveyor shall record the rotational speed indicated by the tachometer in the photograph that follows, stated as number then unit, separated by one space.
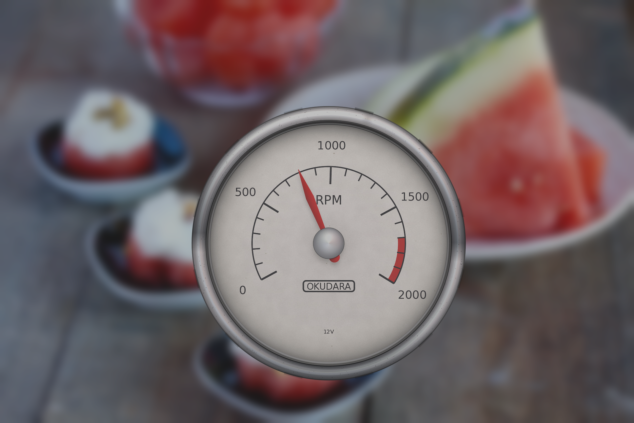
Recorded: 800 rpm
